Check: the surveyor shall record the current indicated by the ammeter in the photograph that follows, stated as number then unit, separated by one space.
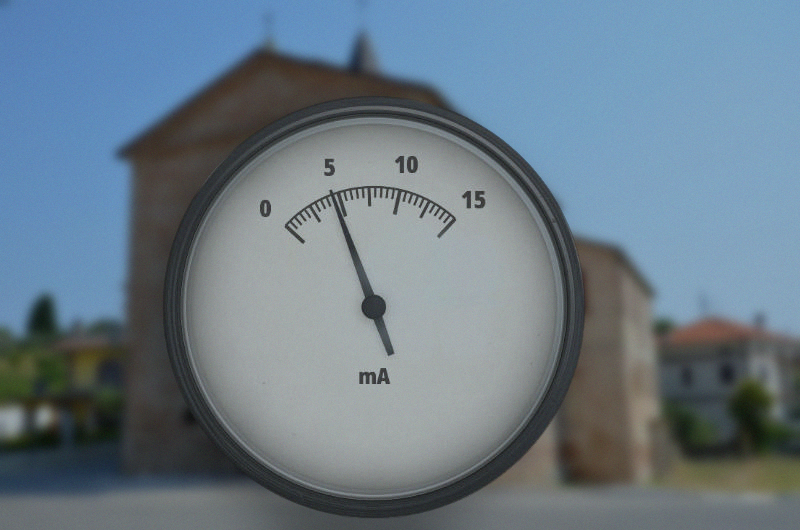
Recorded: 4.5 mA
